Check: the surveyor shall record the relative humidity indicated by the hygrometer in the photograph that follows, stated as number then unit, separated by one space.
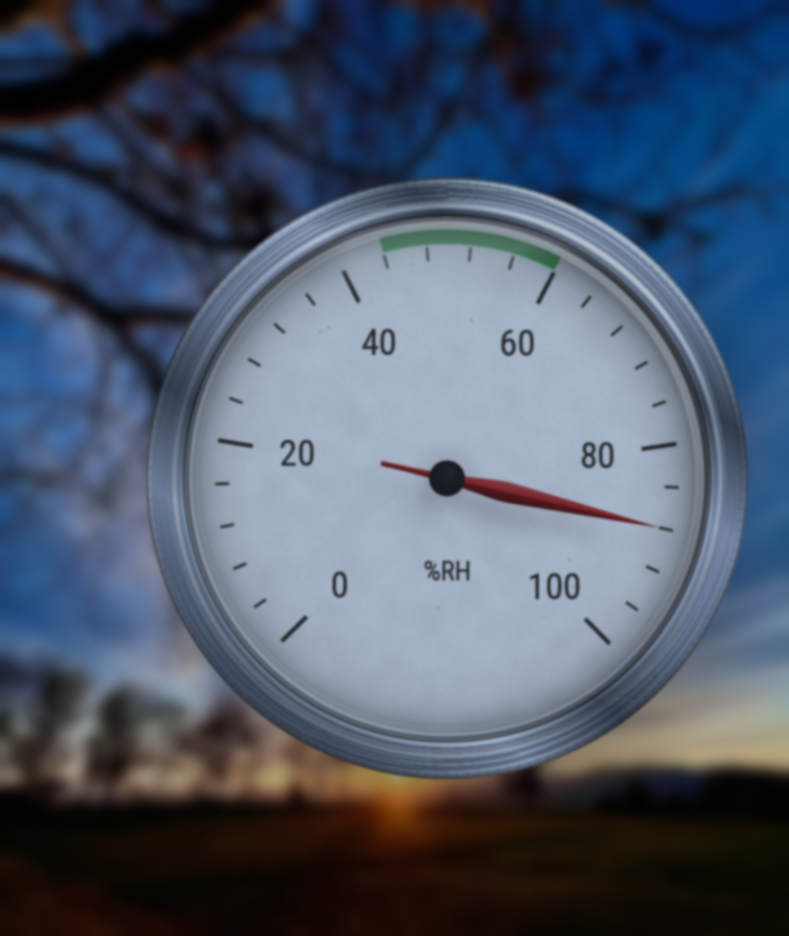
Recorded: 88 %
